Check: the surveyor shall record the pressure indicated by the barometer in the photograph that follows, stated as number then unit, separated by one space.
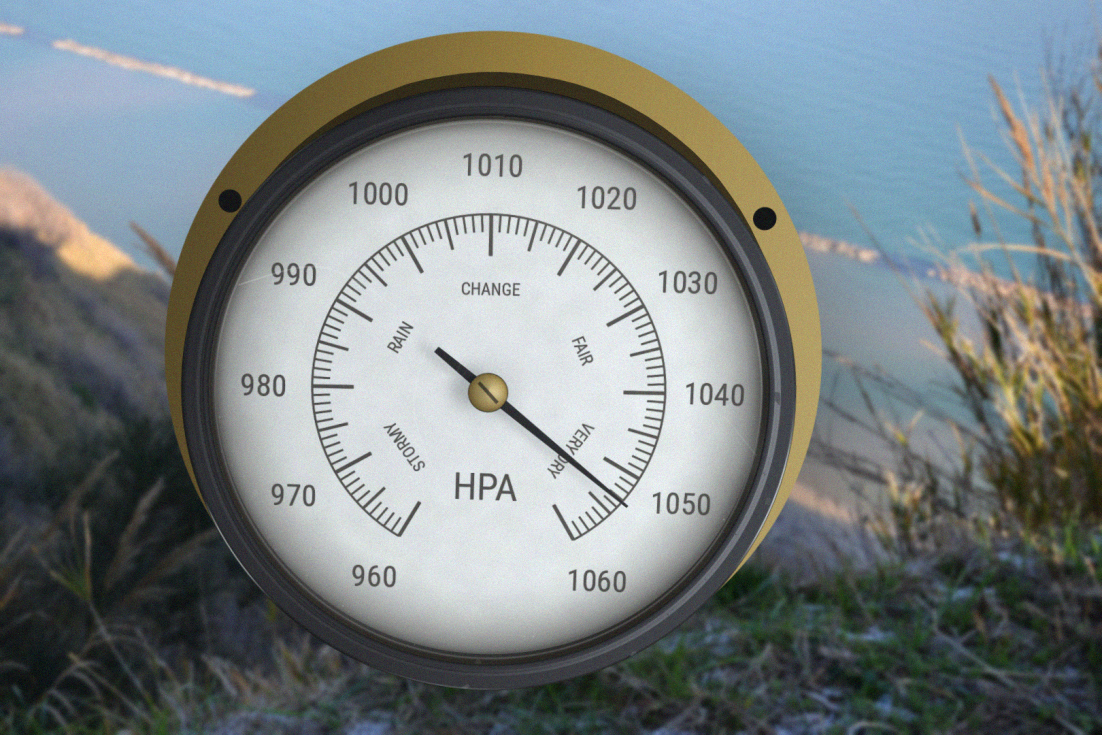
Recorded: 1053 hPa
